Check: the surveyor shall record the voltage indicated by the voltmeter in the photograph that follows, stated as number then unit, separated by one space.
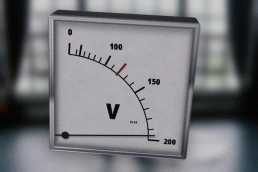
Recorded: 195 V
